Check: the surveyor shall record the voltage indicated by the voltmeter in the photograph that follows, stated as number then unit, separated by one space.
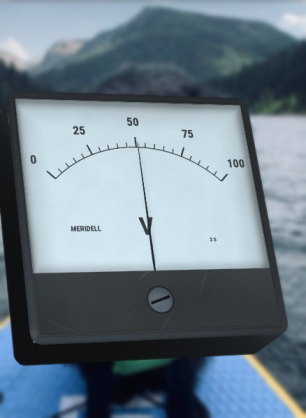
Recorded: 50 V
